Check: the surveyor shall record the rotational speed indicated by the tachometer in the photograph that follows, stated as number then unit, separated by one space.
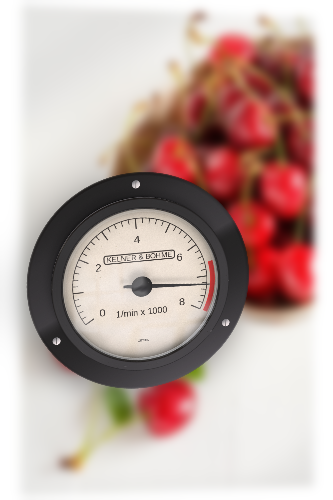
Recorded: 7200 rpm
